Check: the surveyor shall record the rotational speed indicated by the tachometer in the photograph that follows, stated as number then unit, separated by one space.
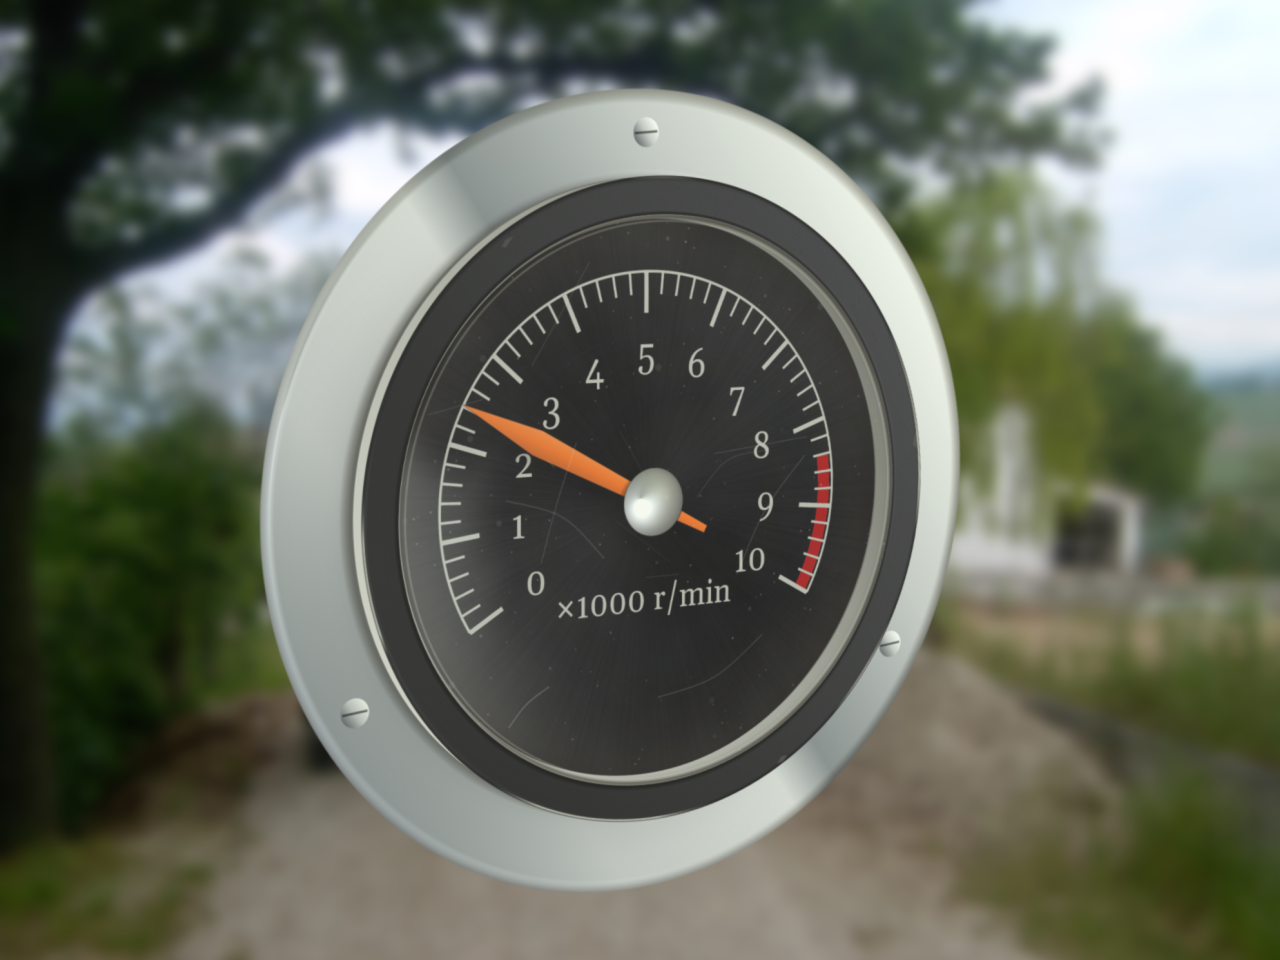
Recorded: 2400 rpm
